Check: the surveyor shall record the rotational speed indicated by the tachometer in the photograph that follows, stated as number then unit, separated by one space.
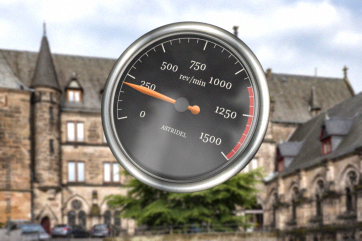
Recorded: 200 rpm
